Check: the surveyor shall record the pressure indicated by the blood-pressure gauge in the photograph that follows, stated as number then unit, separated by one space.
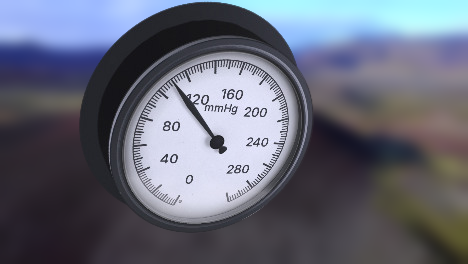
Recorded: 110 mmHg
